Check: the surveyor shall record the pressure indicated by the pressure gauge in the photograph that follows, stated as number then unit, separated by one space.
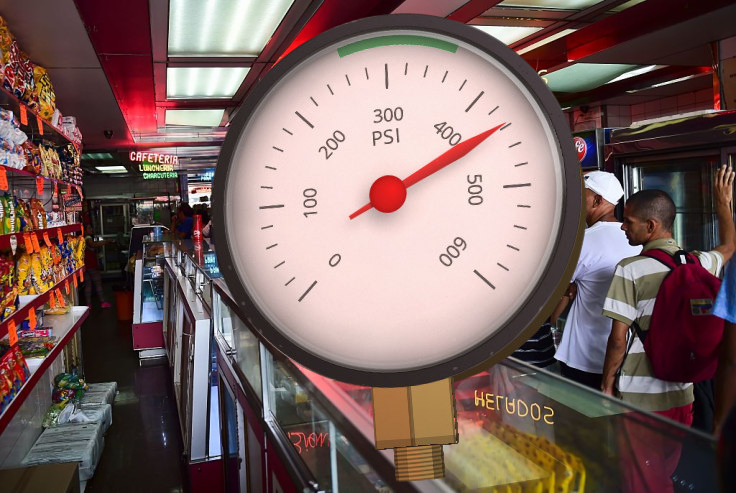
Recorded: 440 psi
